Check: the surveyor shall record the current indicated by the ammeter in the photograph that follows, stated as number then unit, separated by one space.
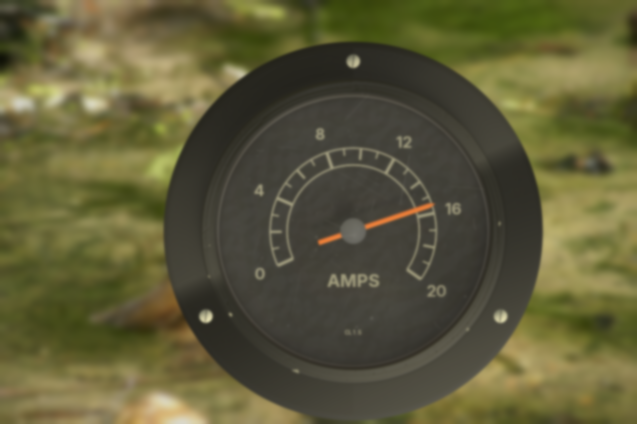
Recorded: 15.5 A
